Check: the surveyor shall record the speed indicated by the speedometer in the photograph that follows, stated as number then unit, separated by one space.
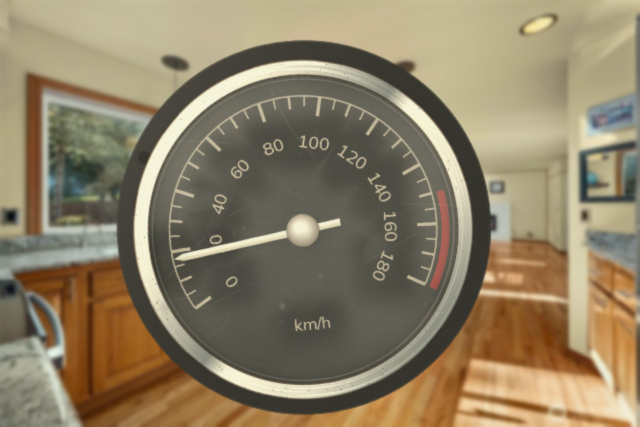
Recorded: 17.5 km/h
